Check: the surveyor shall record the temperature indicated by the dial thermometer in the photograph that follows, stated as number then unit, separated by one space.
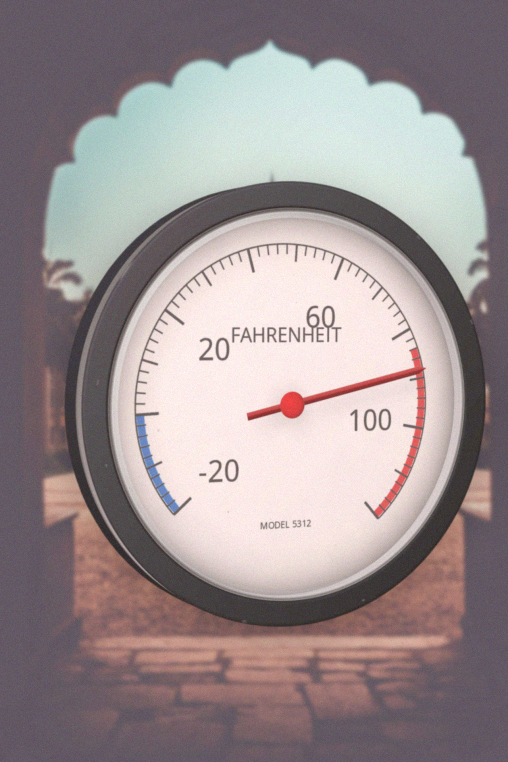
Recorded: 88 °F
